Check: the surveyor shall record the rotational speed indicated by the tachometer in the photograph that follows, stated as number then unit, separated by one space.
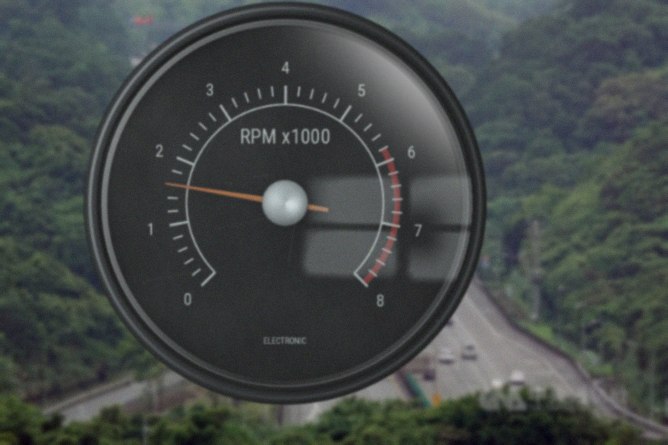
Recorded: 1600 rpm
